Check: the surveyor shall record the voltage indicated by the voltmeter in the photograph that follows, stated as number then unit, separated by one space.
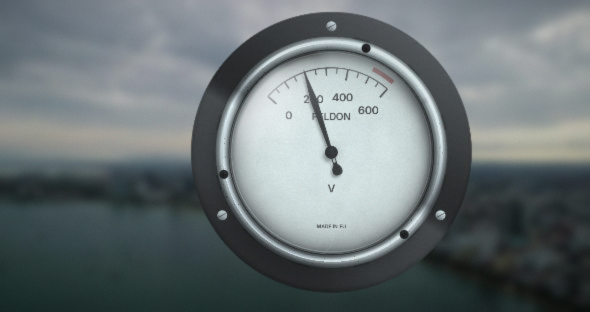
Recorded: 200 V
